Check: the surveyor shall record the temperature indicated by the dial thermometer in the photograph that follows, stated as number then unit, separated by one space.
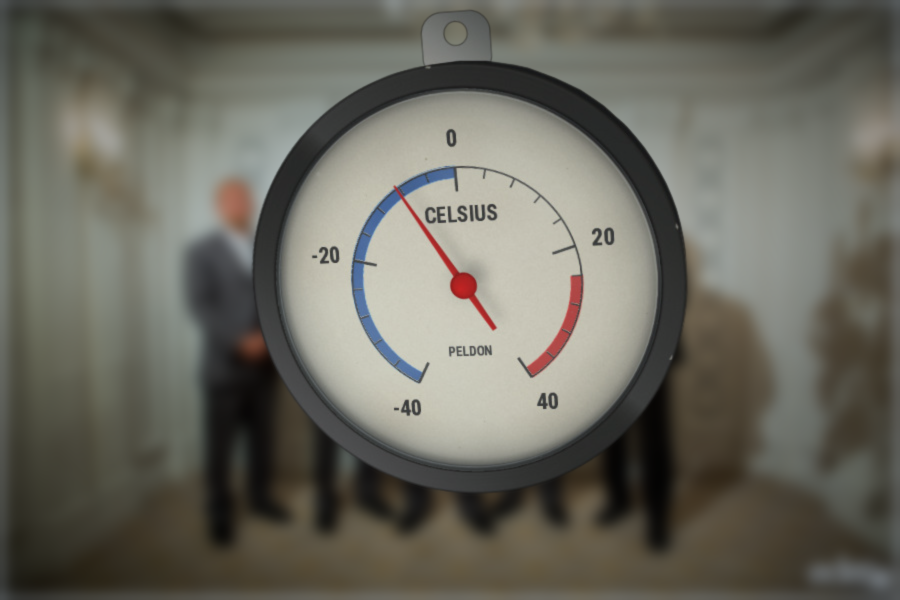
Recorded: -8 °C
